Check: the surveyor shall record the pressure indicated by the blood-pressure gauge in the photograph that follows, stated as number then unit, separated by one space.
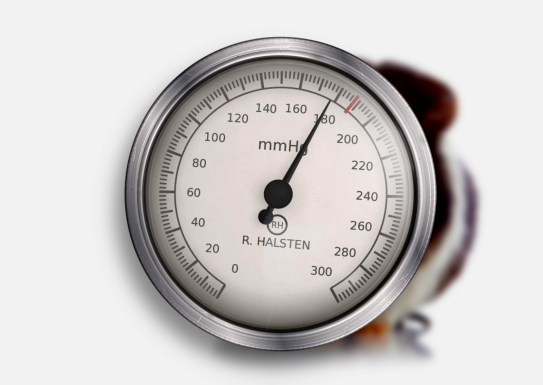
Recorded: 178 mmHg
